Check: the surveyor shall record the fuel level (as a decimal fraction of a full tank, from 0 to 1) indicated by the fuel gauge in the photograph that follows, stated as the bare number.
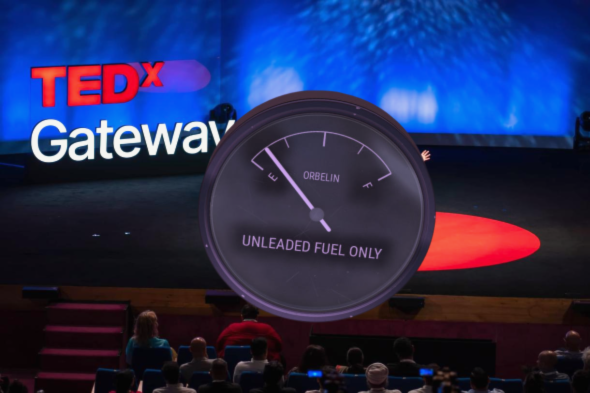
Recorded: 0.125
